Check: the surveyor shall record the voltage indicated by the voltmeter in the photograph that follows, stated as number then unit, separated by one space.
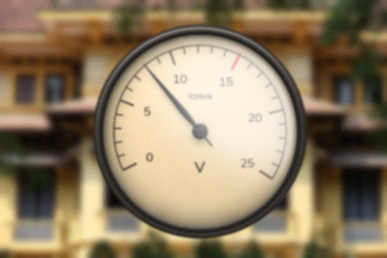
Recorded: 8 V
